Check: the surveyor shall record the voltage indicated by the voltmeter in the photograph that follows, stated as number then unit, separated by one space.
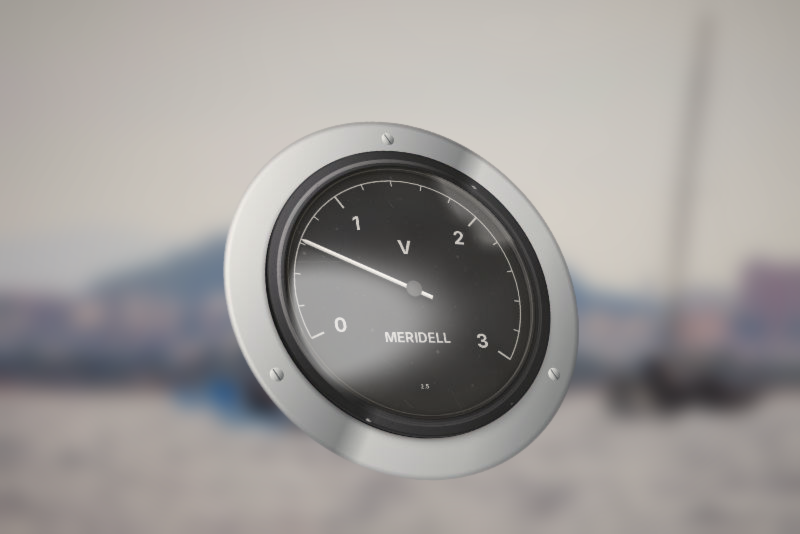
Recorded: 0.6 V
